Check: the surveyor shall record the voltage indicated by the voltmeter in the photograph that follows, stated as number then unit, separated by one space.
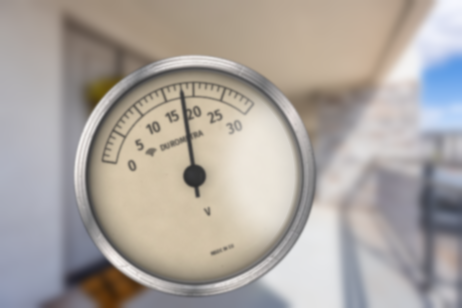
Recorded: 18 V
